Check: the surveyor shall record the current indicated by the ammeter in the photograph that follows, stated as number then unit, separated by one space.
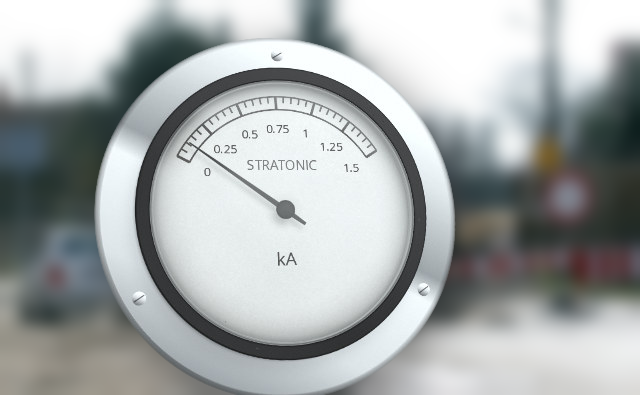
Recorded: 0.1 kA
